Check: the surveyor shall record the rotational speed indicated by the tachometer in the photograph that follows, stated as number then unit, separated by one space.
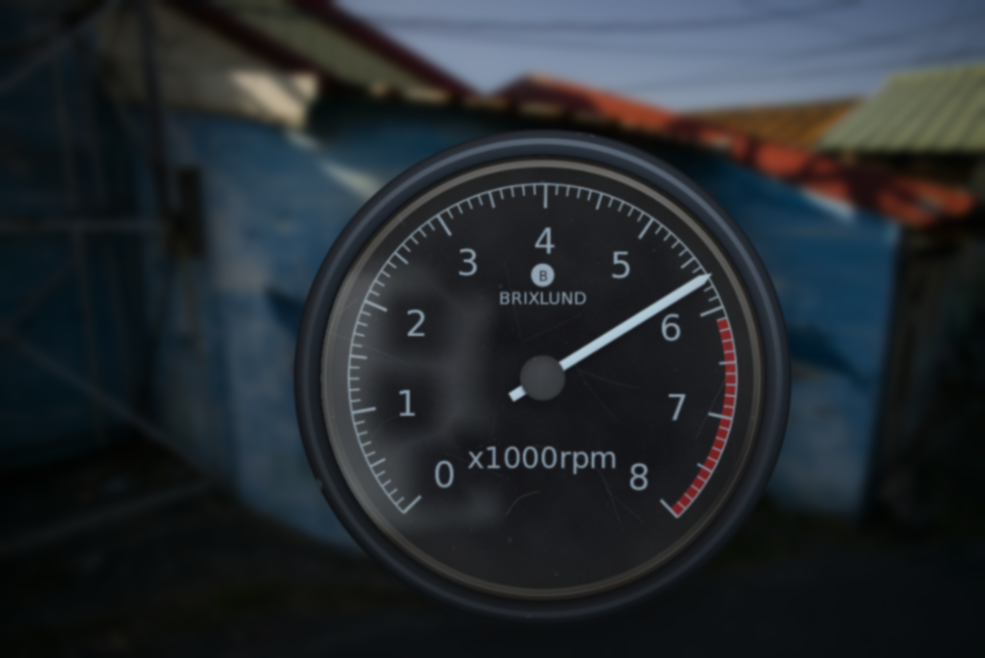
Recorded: 5700 rpm
